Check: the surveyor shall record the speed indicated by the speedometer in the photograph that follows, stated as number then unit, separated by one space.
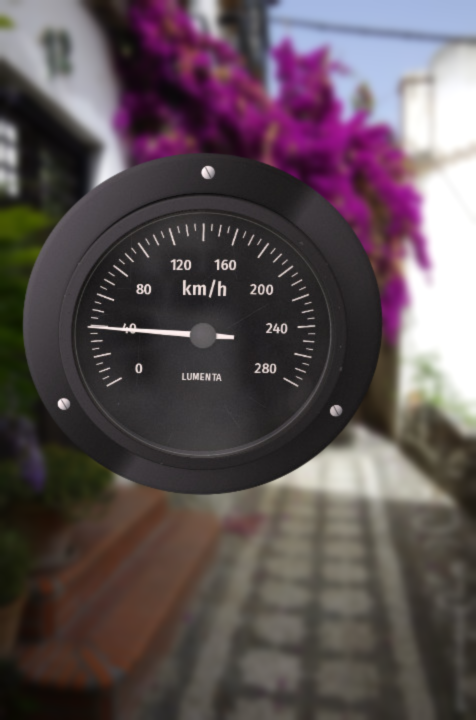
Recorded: 40 km/h
